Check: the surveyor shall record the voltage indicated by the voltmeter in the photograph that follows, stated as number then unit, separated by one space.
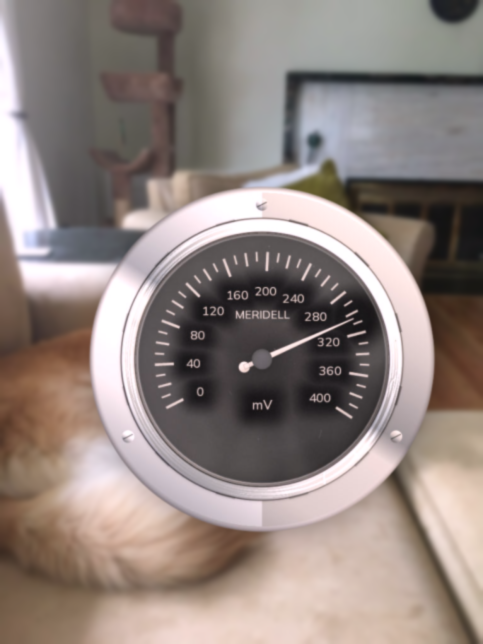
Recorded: 305 mV
